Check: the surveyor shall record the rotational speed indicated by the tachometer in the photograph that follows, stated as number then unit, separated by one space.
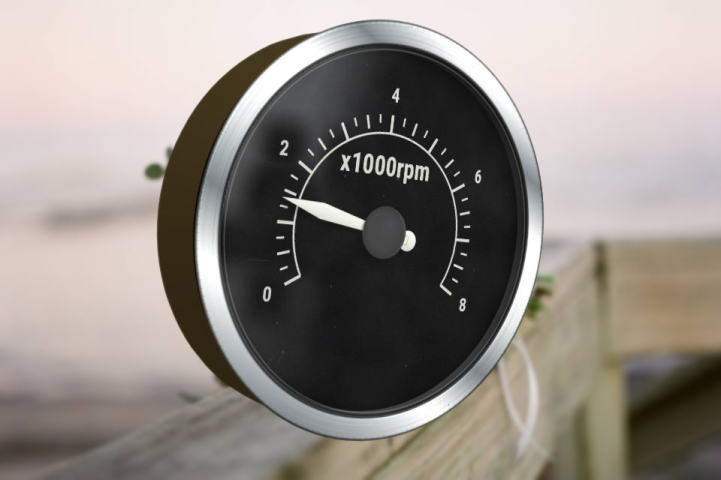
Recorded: 1375 rpm
